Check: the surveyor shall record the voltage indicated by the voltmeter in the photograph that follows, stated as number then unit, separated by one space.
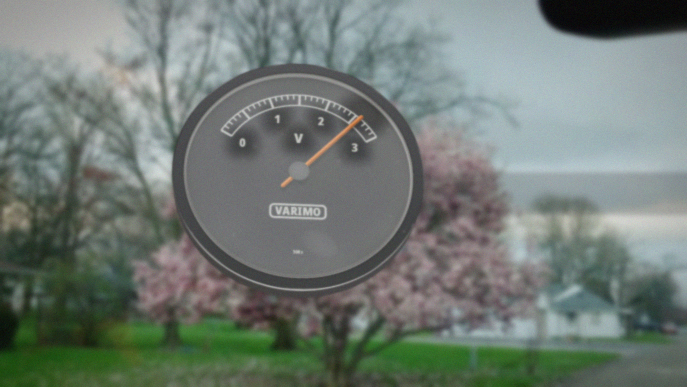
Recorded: 2.6 V
